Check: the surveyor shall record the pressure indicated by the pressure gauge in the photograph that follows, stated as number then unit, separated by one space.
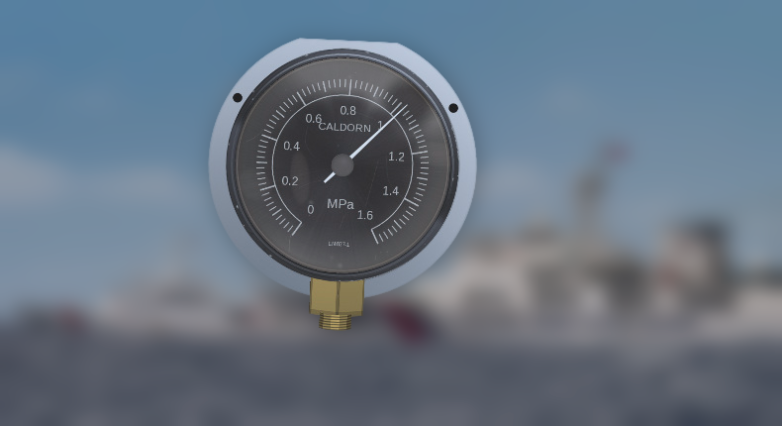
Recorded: 1.02 MPa
